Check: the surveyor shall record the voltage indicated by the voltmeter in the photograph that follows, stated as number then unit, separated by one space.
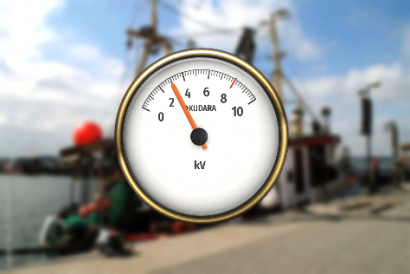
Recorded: 3 kV
